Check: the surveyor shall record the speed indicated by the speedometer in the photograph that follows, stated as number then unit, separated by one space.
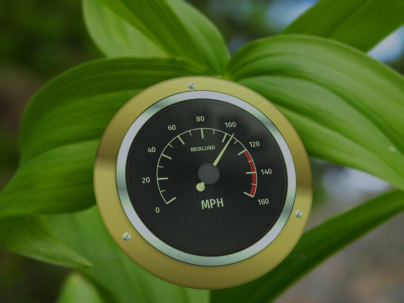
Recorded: 105 mph
